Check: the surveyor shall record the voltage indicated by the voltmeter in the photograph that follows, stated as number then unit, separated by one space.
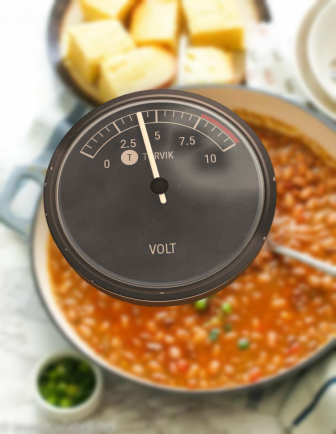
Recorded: 4 V
